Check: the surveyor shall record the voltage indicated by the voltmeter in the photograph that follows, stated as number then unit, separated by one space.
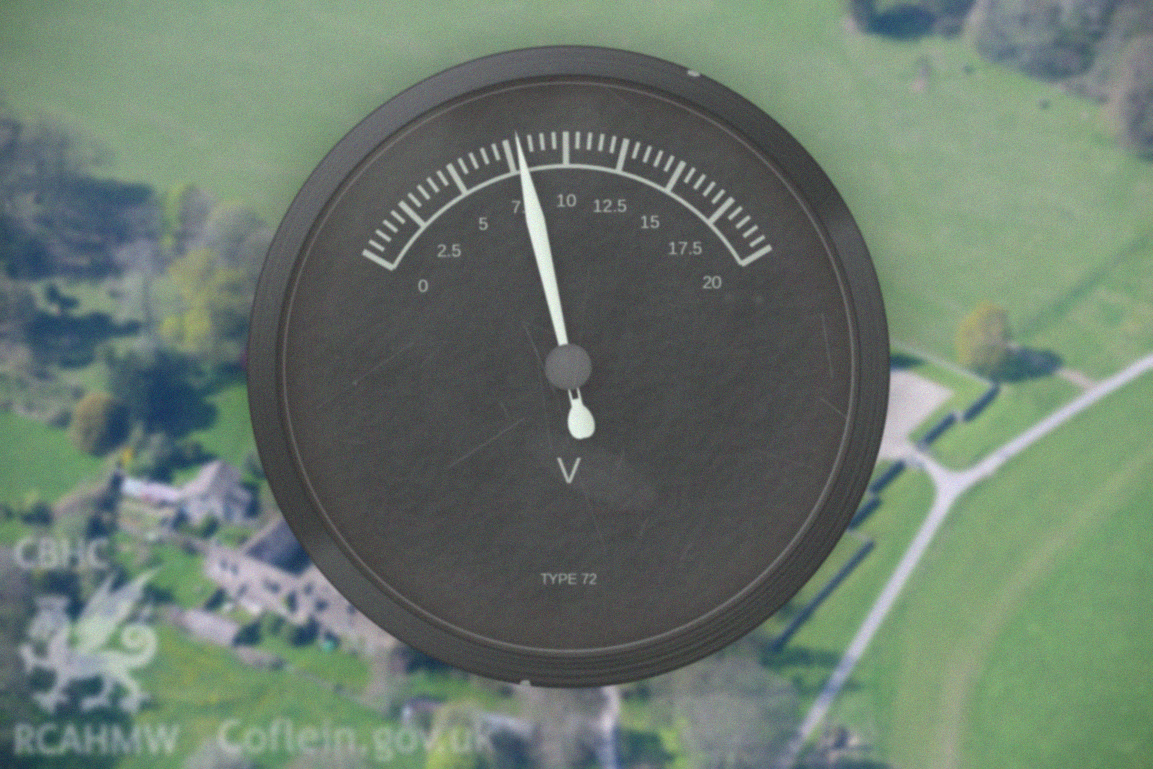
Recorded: 8 V
